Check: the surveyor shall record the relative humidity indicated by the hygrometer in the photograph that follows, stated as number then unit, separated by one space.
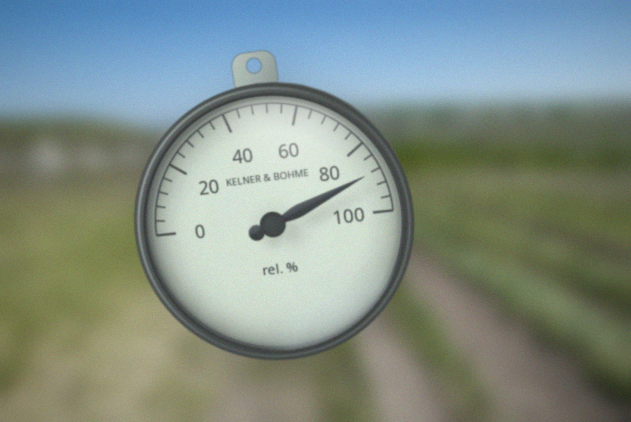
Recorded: 88 %
